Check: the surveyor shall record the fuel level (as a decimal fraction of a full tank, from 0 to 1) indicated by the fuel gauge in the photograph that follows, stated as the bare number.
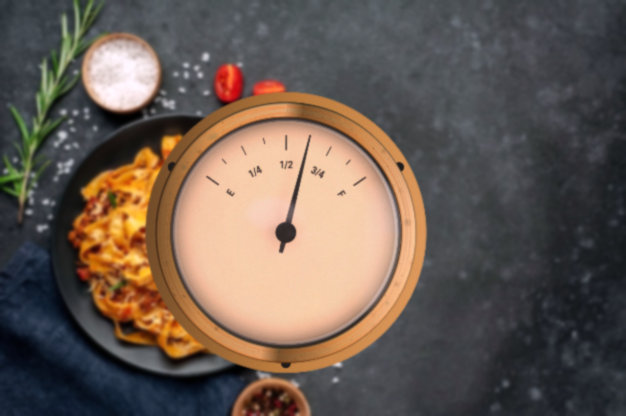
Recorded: 0.625
